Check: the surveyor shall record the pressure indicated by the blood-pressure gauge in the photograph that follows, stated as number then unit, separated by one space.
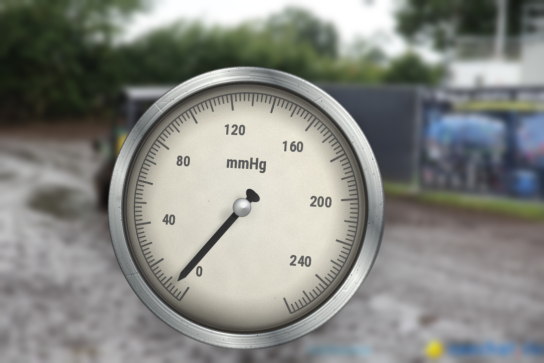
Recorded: 6 mmHg
